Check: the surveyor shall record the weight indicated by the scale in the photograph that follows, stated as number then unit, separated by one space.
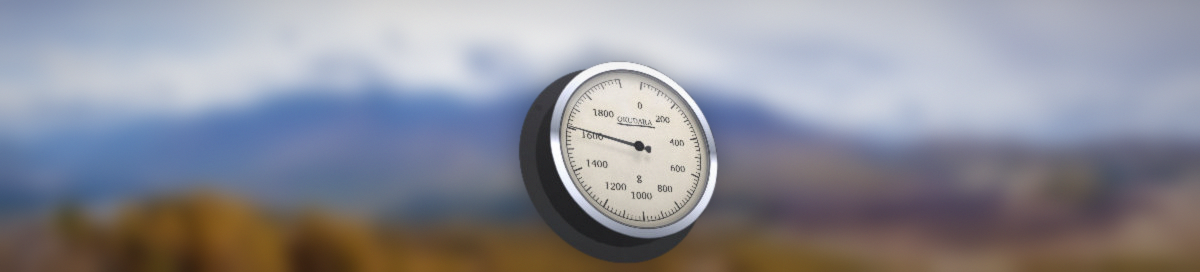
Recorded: 1600 g
